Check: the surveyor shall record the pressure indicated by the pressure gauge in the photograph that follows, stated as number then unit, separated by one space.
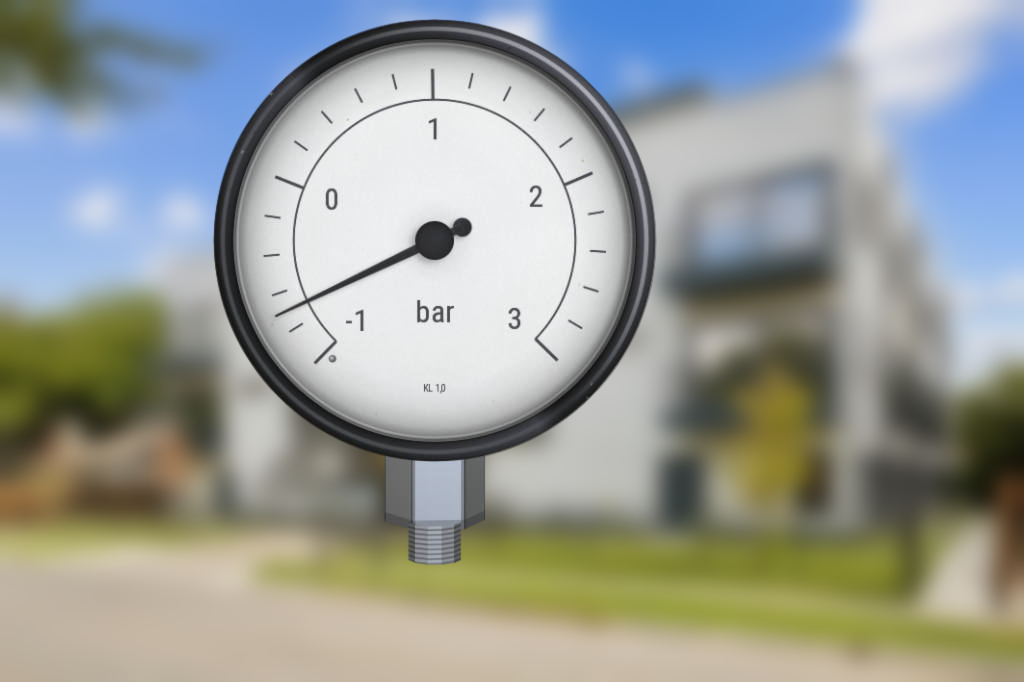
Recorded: -0.7 bar
